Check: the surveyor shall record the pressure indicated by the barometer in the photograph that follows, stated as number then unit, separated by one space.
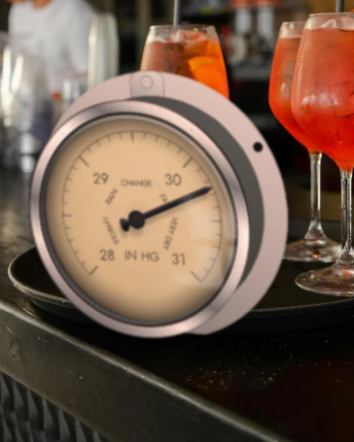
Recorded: 30.25 inHg
